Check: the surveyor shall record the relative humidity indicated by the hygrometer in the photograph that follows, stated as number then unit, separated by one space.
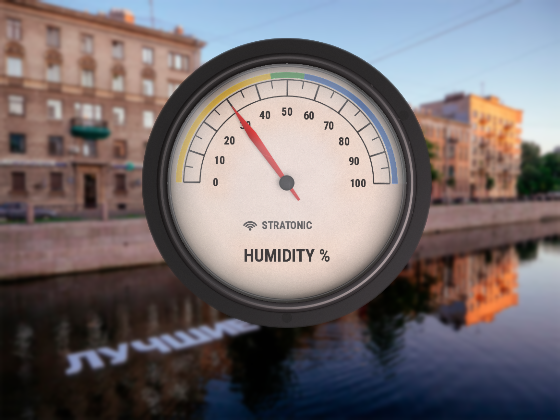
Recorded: 30 %
